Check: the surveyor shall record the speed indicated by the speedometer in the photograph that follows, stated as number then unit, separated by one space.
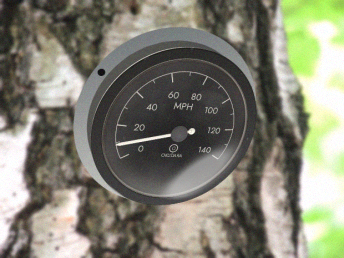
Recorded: 10 mph
